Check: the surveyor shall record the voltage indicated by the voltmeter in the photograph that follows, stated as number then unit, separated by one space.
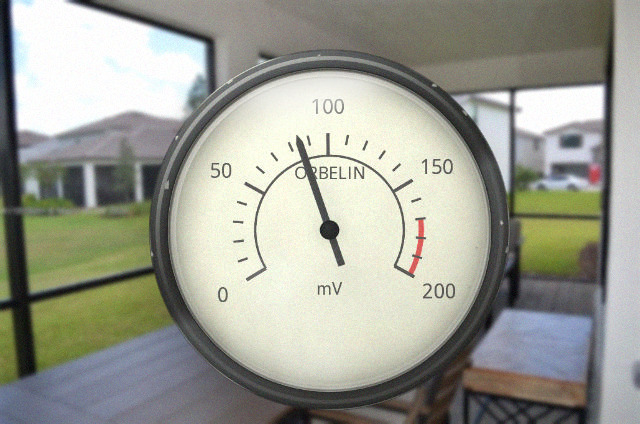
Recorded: 85 mV
